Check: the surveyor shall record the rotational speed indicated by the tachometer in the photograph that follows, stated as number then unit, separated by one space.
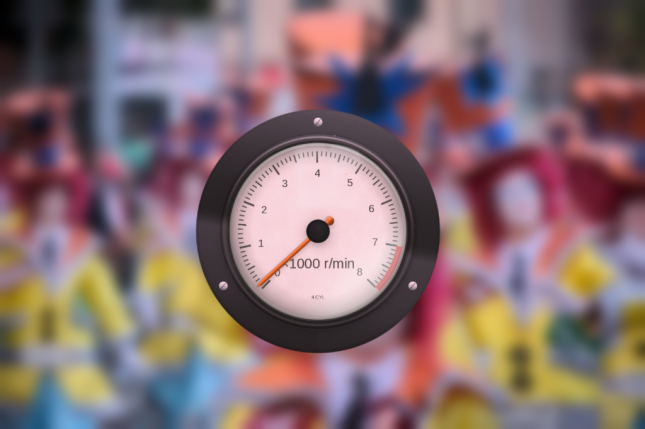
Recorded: 100 rpm
